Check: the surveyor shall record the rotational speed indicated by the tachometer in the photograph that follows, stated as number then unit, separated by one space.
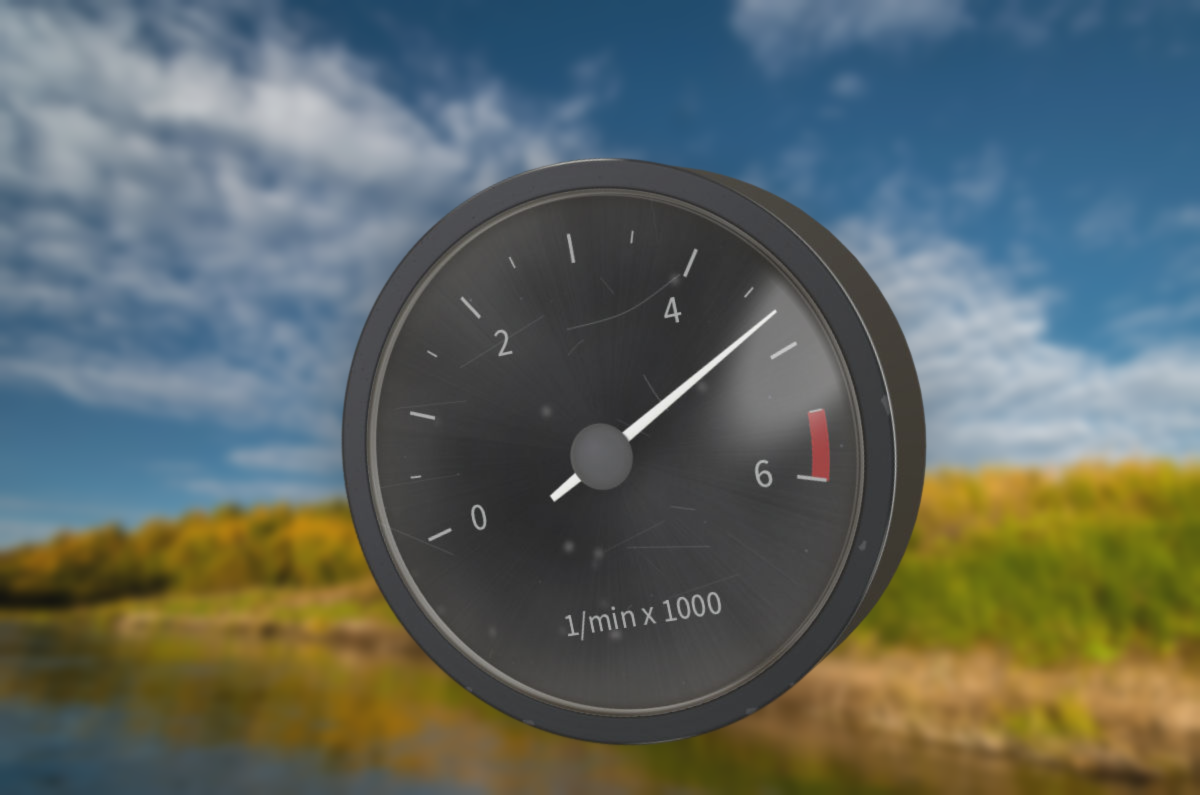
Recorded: 4750 rpm
